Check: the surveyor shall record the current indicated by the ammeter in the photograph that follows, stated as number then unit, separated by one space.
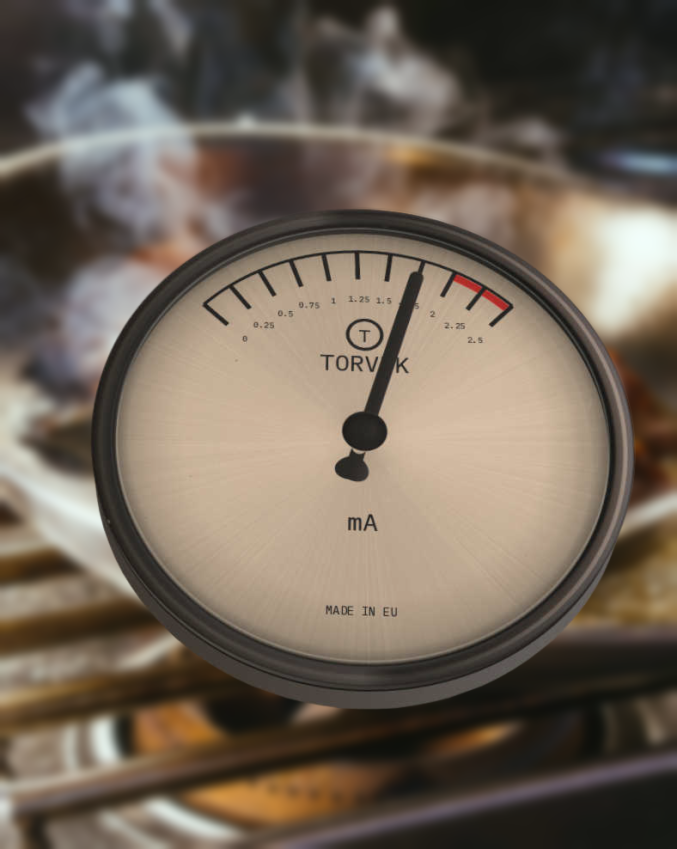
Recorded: 1.75 mA
